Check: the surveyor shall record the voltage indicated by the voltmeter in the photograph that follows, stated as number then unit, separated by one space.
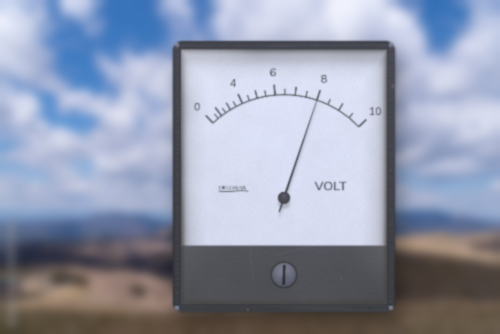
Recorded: 8 V
